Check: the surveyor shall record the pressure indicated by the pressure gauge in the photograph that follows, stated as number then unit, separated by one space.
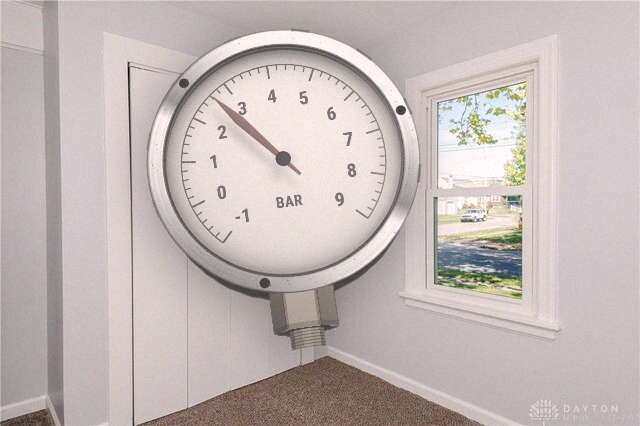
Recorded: 2.6 bar
